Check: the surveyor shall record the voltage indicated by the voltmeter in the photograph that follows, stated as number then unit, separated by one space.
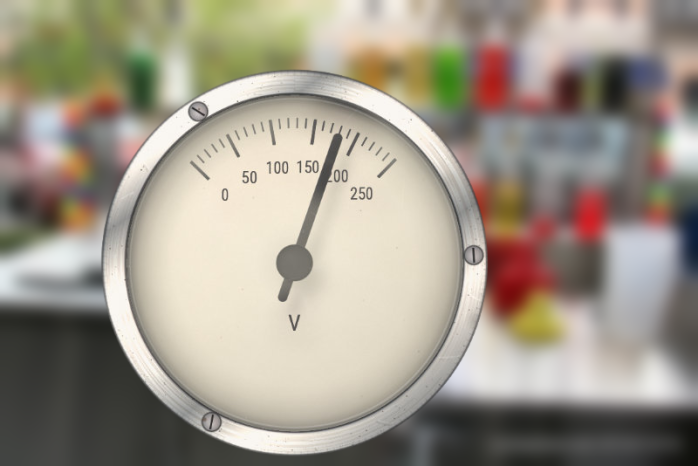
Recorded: 180 V
